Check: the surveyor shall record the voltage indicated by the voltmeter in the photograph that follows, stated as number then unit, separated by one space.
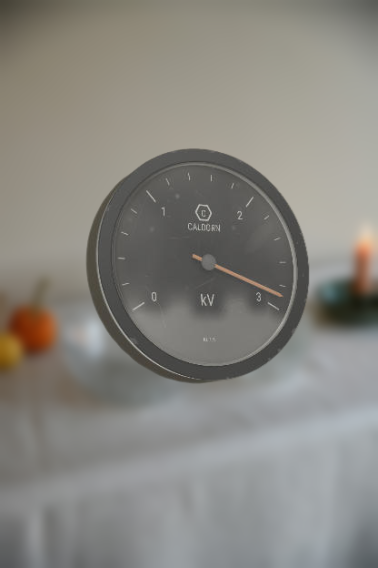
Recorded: 2.9 kV
